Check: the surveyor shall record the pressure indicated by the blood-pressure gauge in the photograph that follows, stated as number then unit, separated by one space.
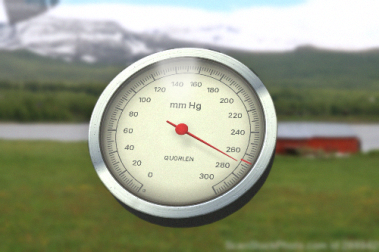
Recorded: 270 mmHg
